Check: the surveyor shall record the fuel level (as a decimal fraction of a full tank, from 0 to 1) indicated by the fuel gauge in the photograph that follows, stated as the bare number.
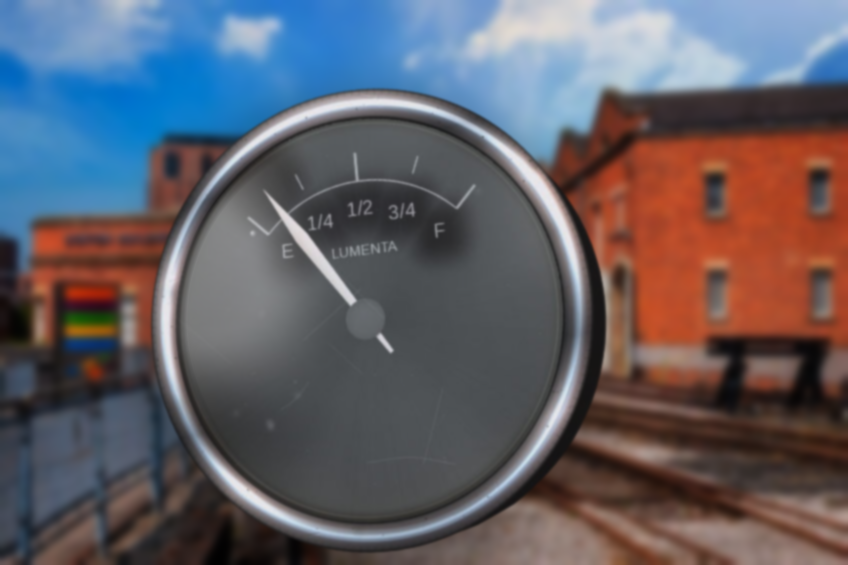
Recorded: 0.125
